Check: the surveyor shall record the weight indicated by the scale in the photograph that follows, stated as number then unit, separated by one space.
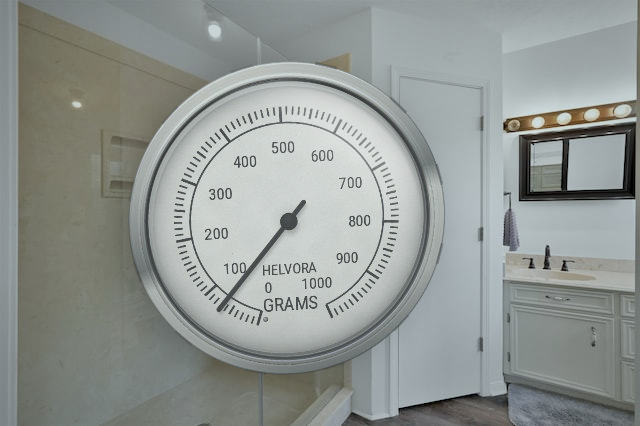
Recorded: 70 g
